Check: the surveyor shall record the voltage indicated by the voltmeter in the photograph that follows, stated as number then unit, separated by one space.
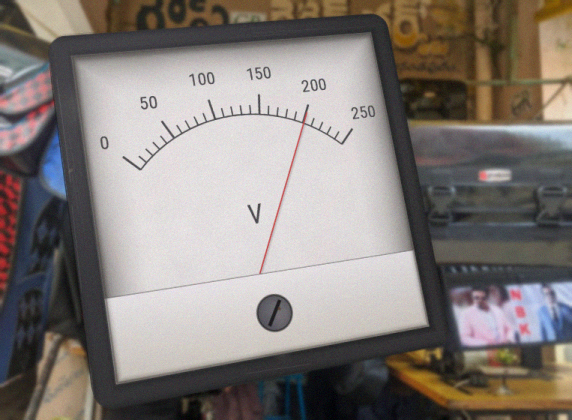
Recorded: 200 V
